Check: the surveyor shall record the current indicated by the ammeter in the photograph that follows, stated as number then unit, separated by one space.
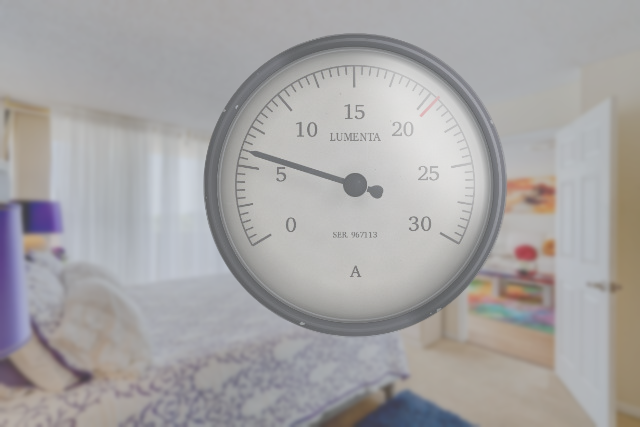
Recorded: 6 A
